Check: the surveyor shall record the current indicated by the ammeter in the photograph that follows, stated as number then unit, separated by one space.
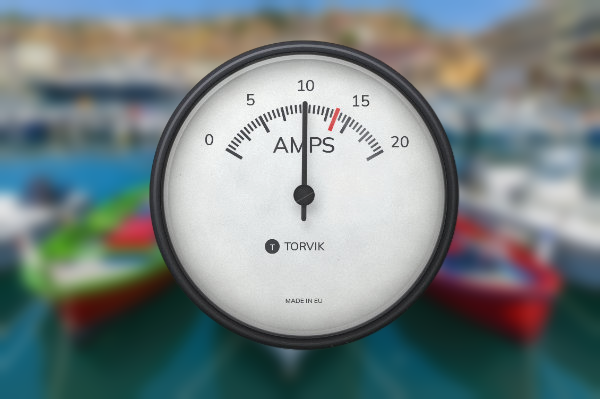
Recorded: 10 A
